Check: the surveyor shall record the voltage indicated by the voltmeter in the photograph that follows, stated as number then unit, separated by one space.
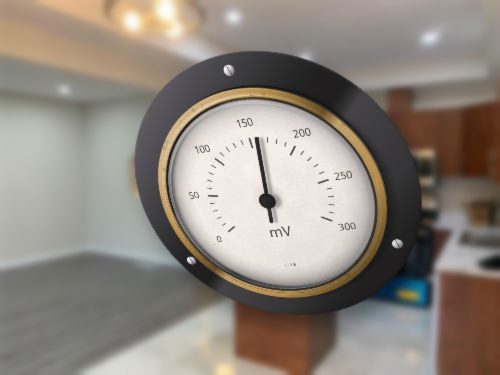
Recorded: 160 mV
